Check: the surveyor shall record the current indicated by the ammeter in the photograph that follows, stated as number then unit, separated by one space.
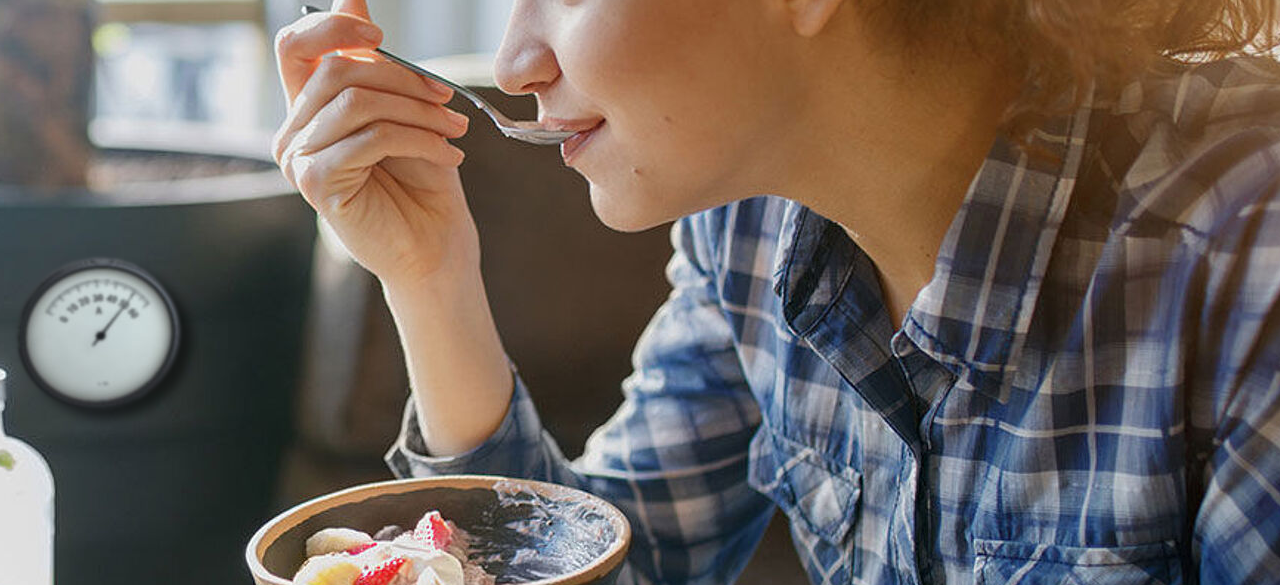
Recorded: 50 A
